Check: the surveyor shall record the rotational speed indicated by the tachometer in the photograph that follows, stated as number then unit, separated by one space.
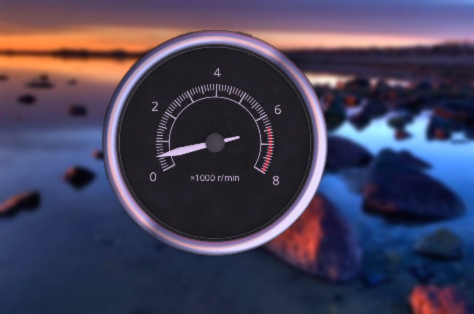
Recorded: 500 rpm
